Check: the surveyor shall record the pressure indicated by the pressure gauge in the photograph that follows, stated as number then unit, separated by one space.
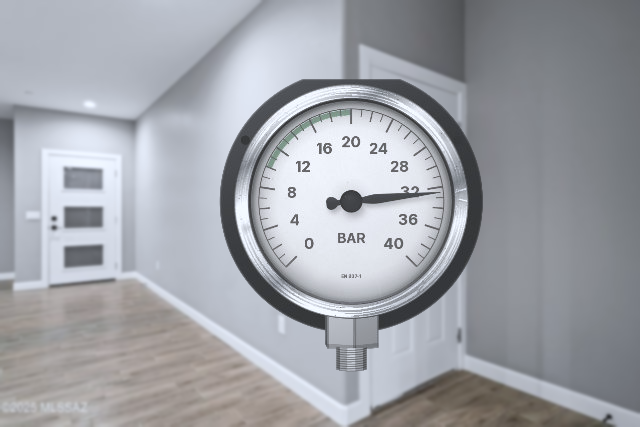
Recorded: 32.5 bar
